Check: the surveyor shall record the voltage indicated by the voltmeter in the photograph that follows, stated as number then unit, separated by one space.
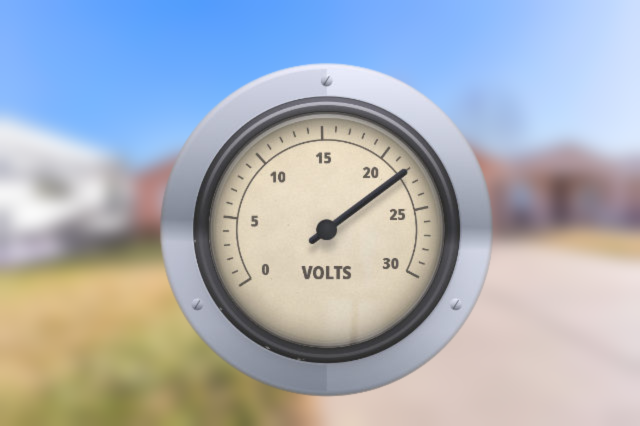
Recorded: 22 V
